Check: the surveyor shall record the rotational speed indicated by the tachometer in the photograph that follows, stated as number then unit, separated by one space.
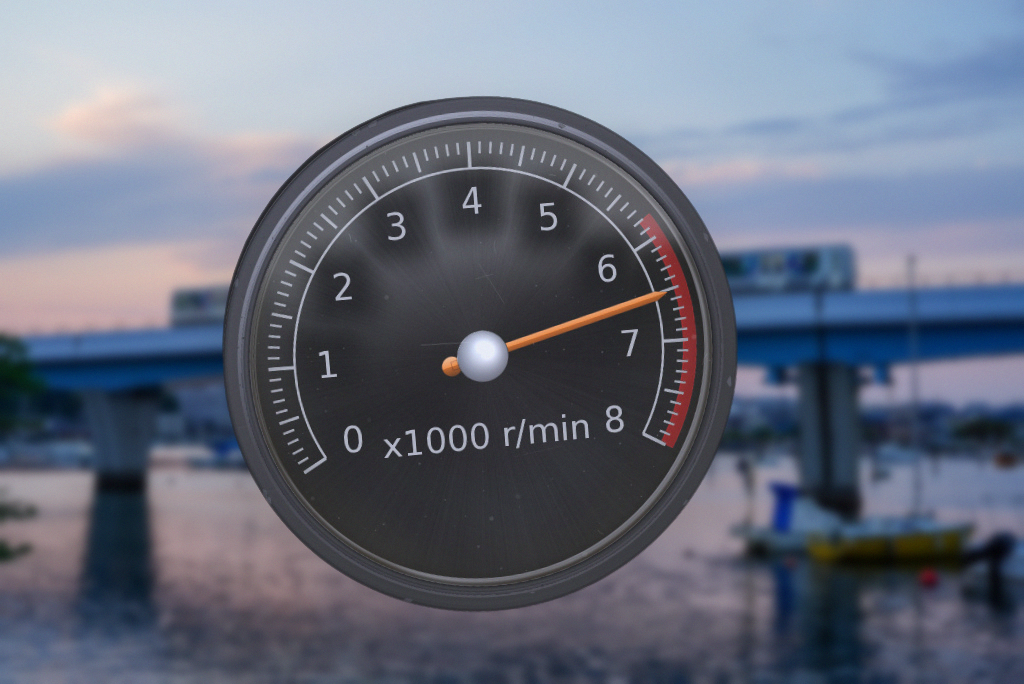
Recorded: 6500 rpm
